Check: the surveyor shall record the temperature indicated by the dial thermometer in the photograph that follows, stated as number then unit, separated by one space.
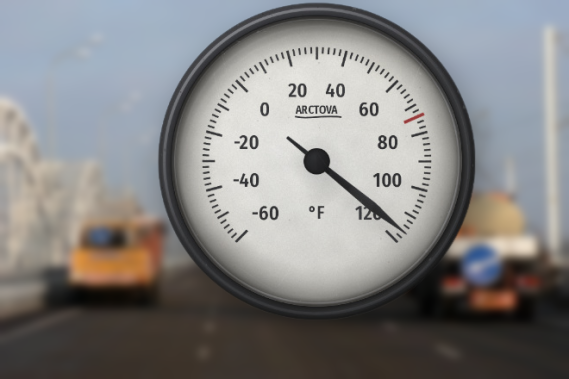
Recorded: 116 °F
